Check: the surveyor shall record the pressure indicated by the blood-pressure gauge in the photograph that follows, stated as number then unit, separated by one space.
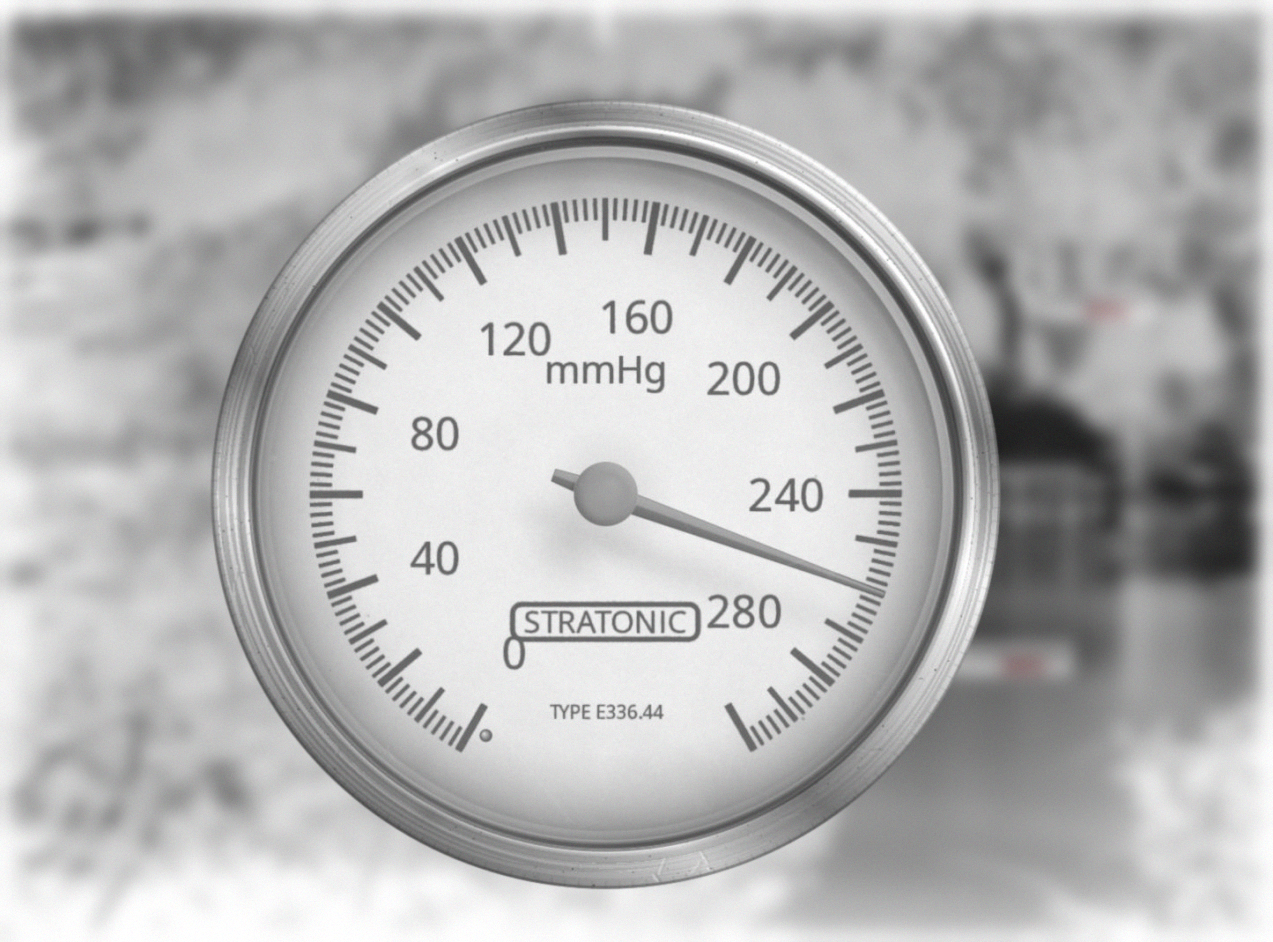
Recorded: 260 mmHg
